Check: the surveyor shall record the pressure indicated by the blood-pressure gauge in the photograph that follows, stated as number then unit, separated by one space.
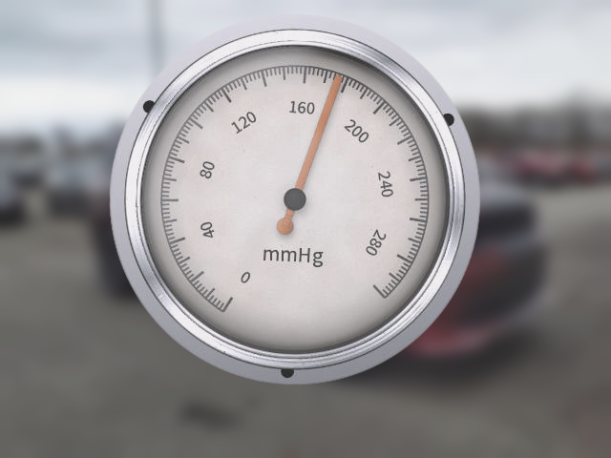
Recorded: 176 mmHg
